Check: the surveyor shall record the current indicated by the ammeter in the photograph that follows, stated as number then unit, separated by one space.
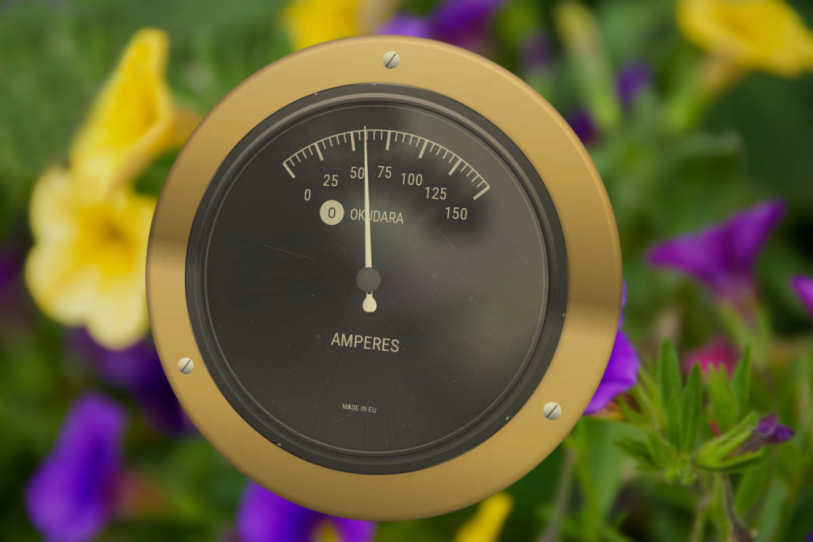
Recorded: 60 A
